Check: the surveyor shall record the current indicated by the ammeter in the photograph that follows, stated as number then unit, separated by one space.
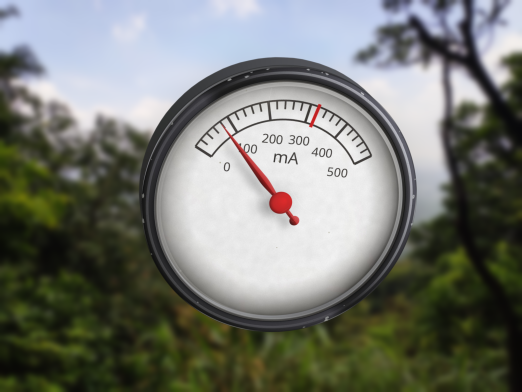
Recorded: 80 mA
